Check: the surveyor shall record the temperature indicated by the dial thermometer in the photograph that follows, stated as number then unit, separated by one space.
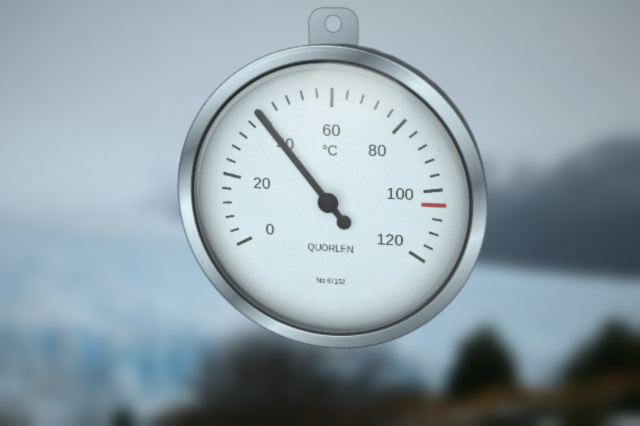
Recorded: 40 °C
